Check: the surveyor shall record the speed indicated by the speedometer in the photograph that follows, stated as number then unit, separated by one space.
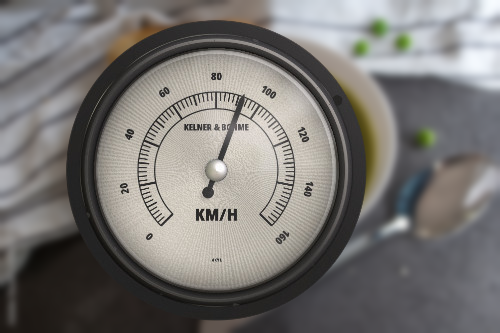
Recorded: 92 km/h
